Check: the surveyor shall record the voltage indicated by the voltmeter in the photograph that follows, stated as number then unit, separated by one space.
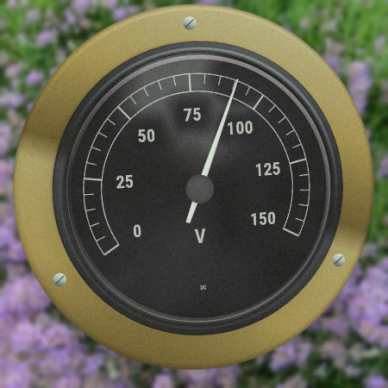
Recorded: 90 V
